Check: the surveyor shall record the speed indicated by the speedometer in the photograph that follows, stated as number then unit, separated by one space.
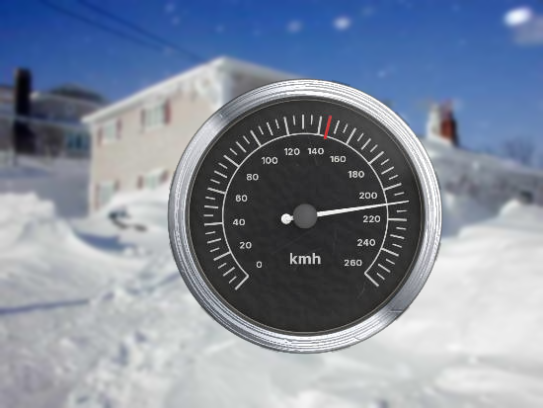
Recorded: 210 km/h
